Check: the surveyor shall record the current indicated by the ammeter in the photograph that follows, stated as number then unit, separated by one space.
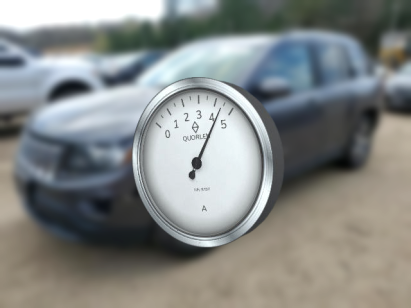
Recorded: 4.5 A
